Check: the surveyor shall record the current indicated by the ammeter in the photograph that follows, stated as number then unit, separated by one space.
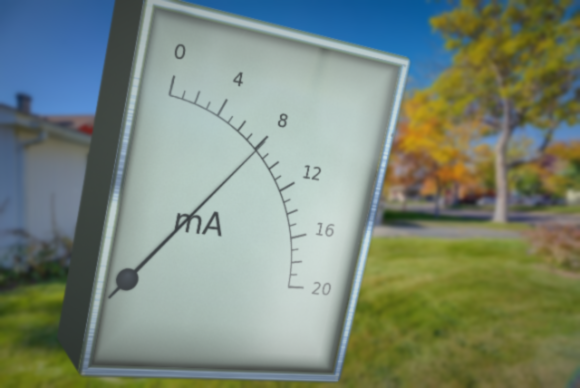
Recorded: 8 mA
